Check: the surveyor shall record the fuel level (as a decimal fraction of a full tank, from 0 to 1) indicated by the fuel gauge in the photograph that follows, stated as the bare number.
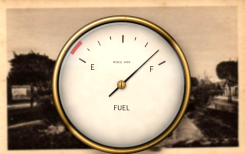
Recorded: 0.875
